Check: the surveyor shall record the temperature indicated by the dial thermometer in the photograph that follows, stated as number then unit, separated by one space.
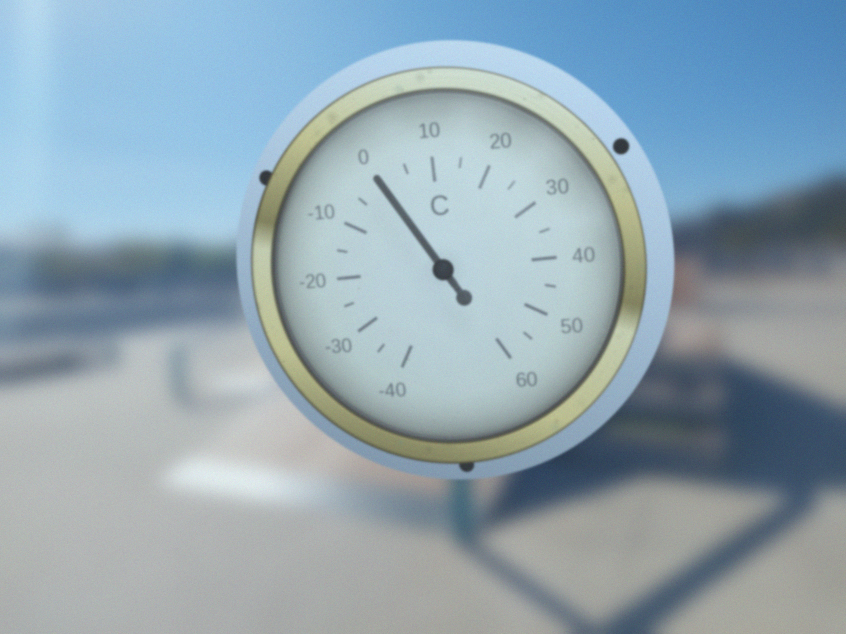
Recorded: 0 °C
